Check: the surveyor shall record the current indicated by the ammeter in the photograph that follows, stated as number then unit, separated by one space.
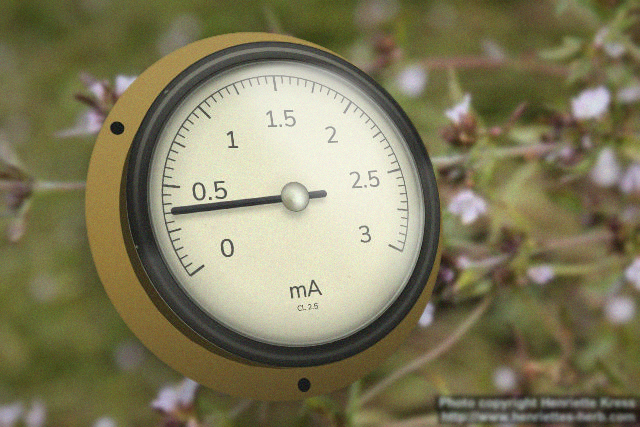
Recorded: 0.35 mA
